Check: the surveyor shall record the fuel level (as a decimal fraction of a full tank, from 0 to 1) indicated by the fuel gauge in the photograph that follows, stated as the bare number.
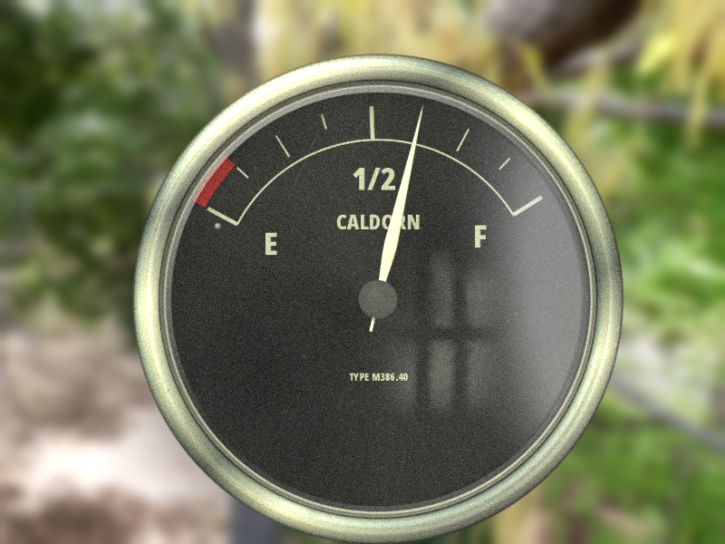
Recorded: 0.625
